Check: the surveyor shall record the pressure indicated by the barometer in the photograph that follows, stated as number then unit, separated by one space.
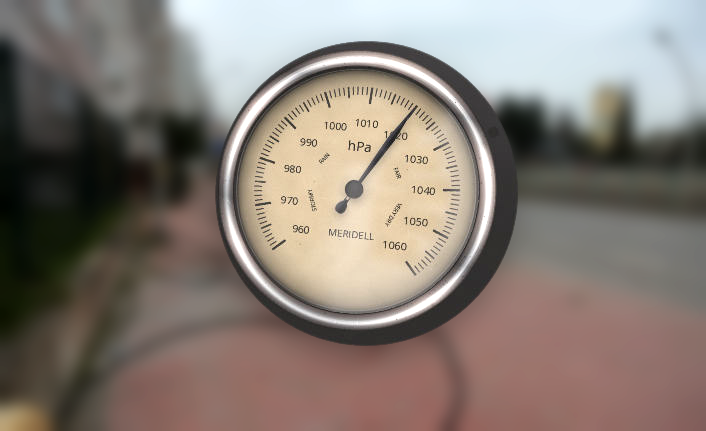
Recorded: 1020 hPa
